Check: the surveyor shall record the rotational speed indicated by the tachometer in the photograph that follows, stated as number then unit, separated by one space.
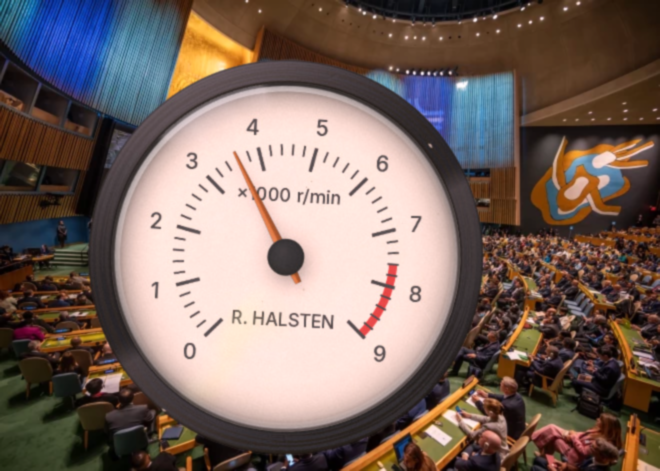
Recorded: 3600 rpm
